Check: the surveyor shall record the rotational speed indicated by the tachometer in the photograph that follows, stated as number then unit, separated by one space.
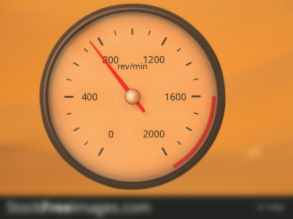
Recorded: 750 rpm
